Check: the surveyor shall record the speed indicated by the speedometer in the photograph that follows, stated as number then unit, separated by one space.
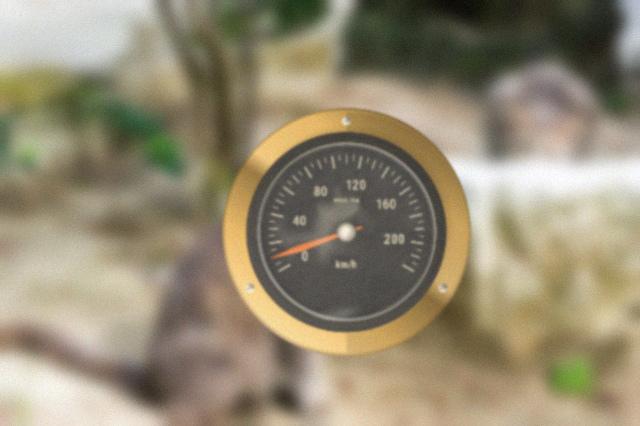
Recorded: 10 km/h
